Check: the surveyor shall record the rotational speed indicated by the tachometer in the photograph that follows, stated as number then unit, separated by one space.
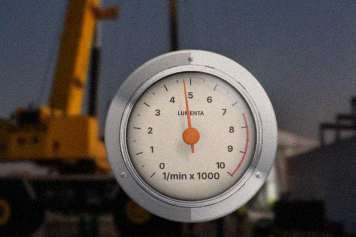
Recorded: 4750 rpm
